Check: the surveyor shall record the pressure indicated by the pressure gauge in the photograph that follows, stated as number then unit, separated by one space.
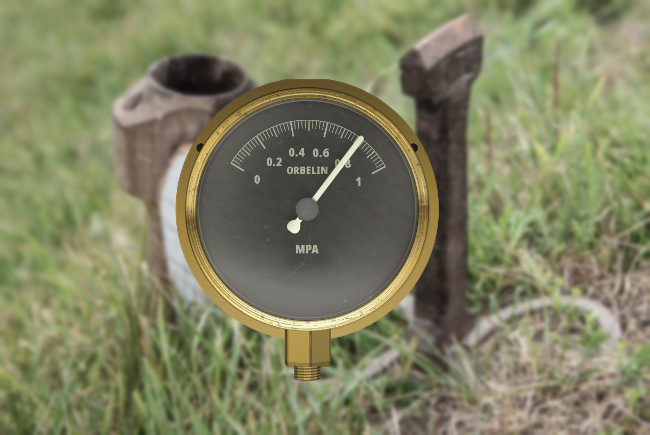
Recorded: 0.8 MPa
